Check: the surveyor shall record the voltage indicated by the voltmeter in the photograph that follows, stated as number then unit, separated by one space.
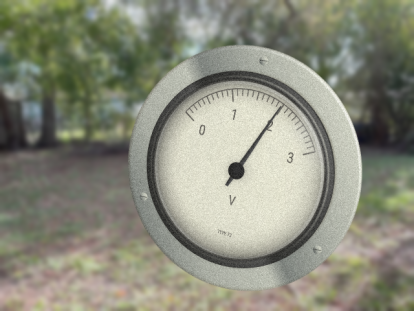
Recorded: 2 V
